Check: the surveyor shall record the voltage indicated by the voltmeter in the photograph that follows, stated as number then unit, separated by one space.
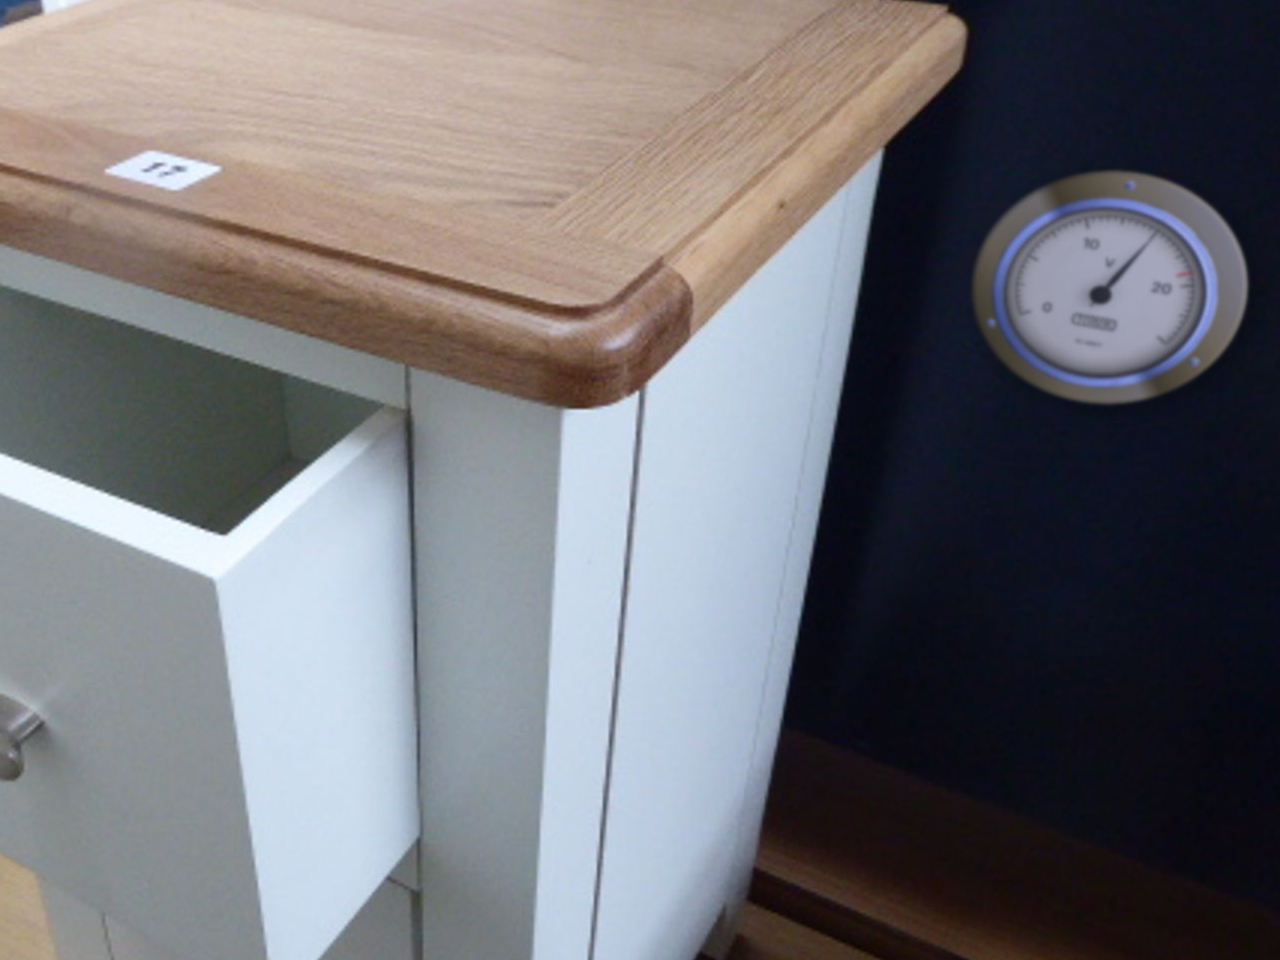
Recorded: 15 V
